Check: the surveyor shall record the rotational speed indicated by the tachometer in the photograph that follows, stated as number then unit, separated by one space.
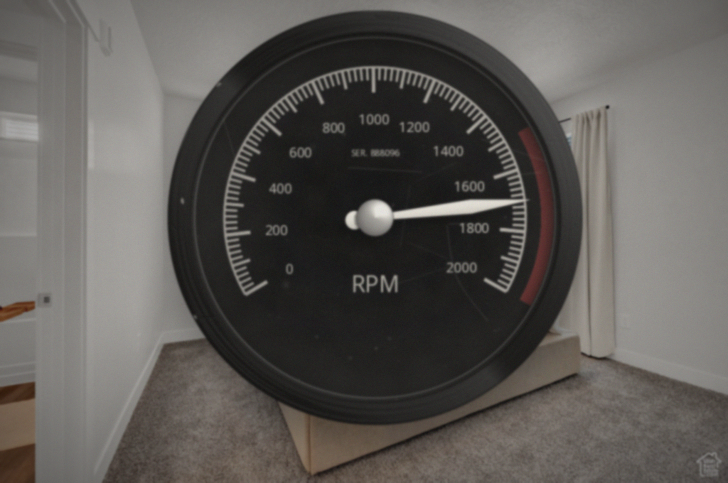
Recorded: 1700 rpm
